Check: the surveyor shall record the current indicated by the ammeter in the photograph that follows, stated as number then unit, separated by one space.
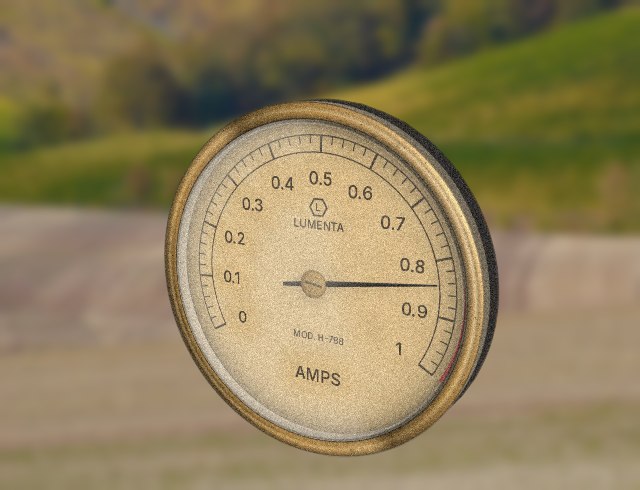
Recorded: 0.84 A
